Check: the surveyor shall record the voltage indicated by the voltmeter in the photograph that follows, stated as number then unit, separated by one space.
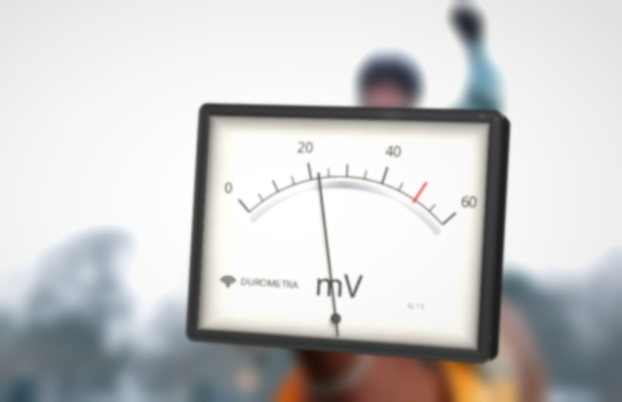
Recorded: 22.5 mV
